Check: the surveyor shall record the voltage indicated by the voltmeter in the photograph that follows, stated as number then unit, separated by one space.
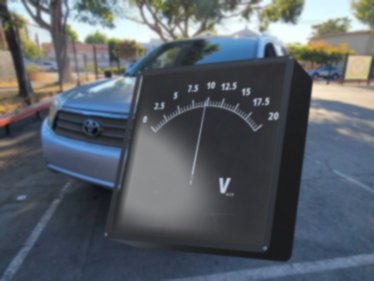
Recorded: 10 V
